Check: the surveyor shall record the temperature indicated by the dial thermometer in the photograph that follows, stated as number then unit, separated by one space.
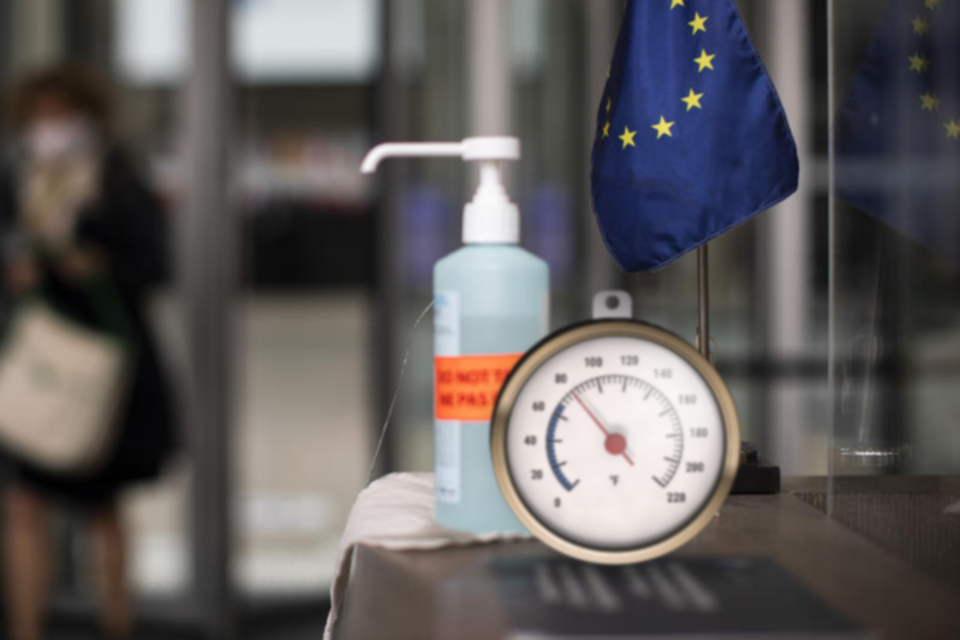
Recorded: 80 °F
